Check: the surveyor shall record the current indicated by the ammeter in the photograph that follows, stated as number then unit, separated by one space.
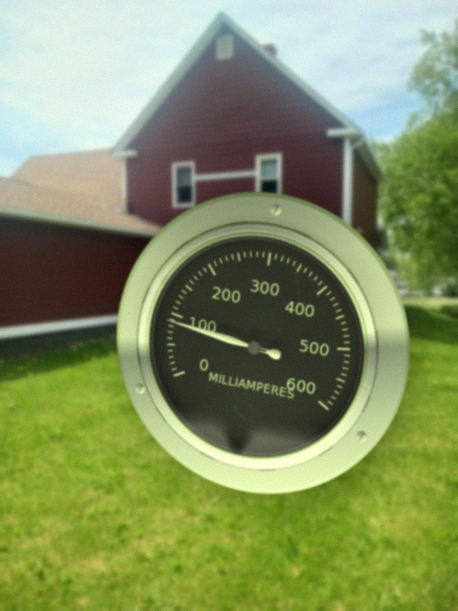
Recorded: 90 mA
